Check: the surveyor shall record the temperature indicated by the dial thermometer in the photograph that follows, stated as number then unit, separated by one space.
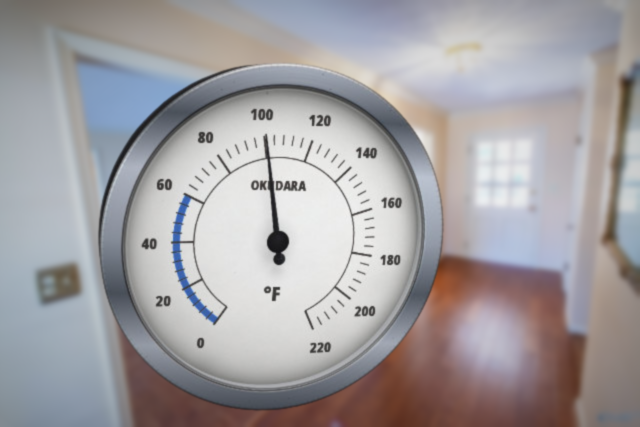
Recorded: 100 °F
